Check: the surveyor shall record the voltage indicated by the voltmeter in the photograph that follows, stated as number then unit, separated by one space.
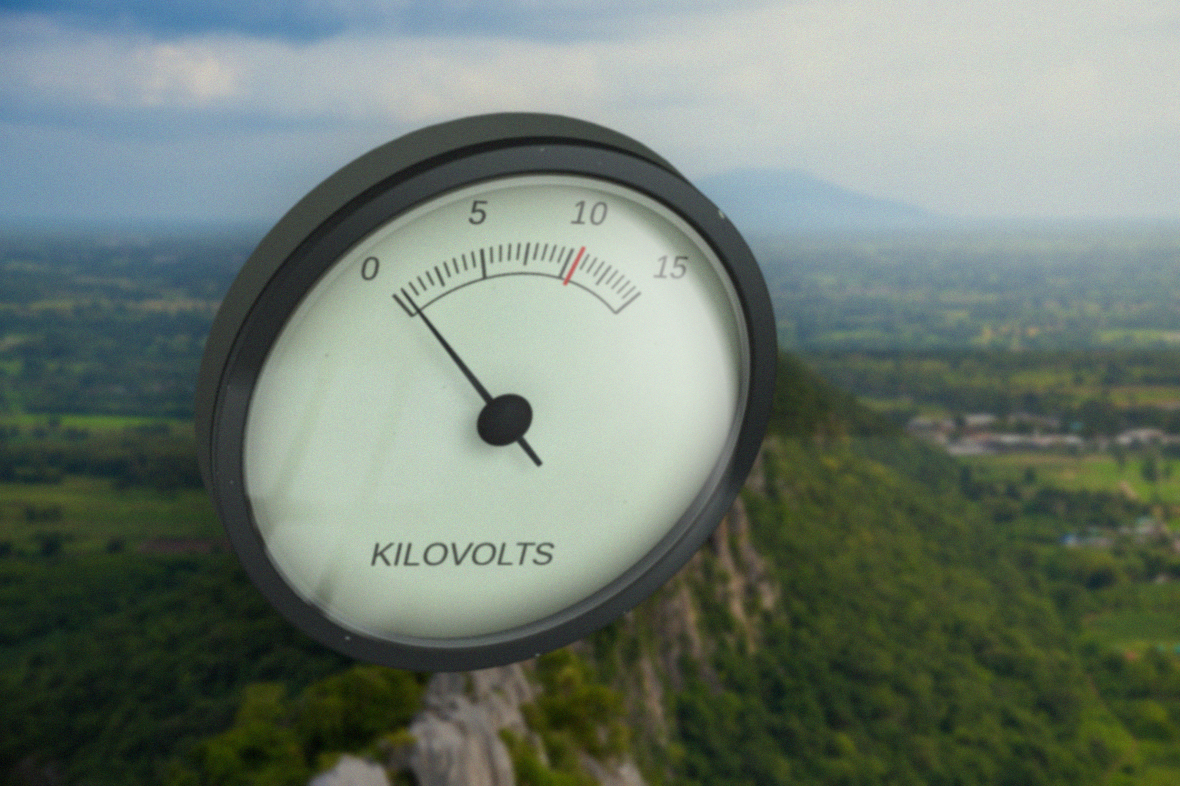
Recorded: 0.5 kV
